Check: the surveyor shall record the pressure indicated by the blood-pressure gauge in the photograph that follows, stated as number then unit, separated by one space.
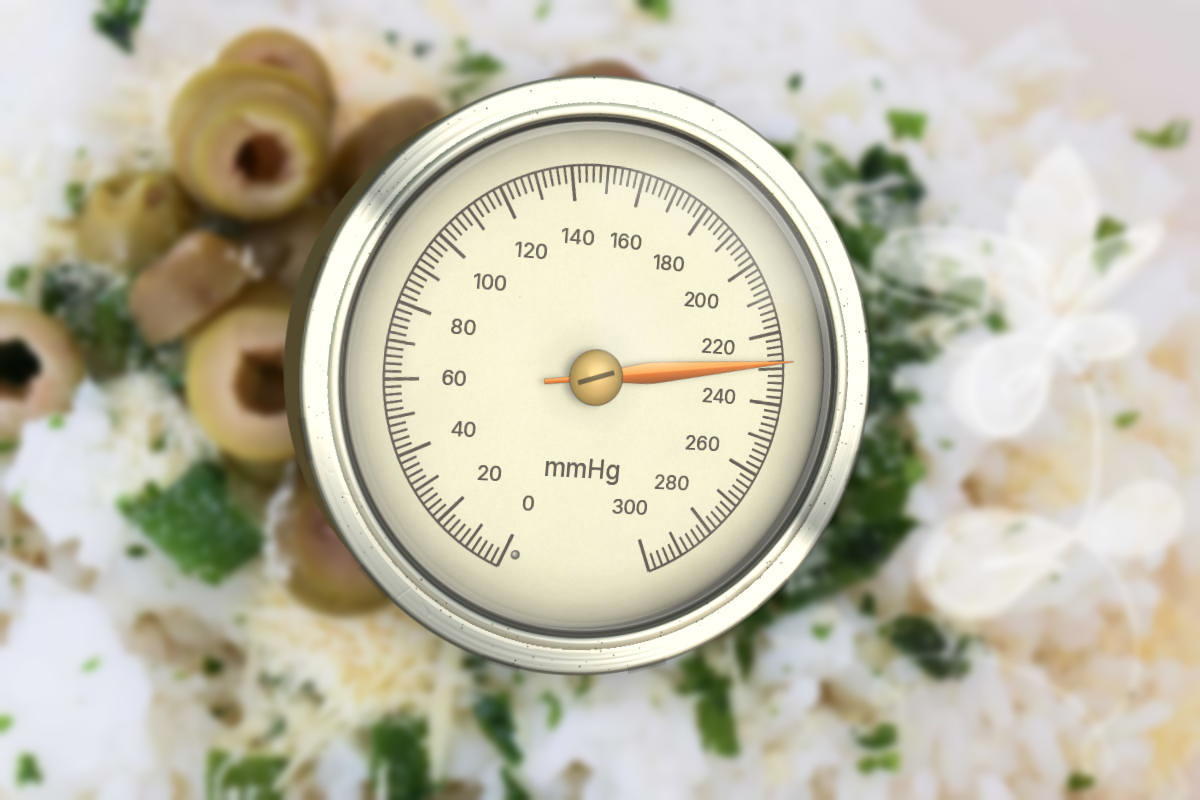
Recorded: 228 mmHg
